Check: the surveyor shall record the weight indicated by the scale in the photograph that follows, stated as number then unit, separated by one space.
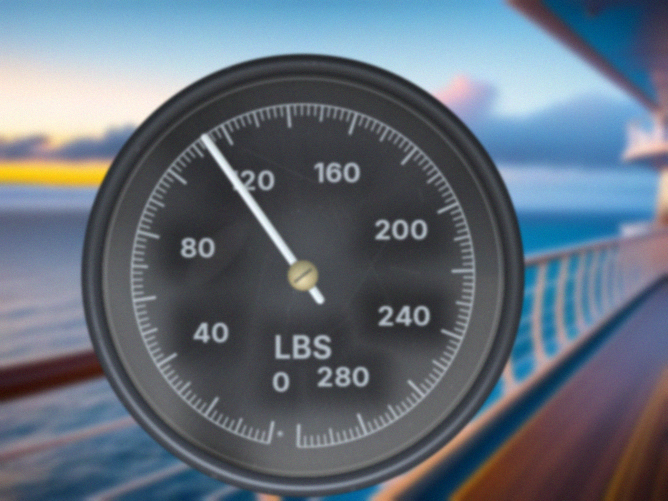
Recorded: 114 lb
